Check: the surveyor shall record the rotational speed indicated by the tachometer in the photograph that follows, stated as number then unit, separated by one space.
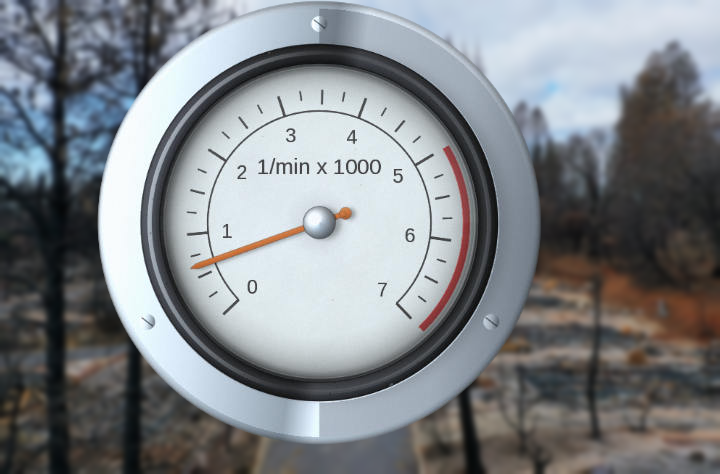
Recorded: 625 rpm
